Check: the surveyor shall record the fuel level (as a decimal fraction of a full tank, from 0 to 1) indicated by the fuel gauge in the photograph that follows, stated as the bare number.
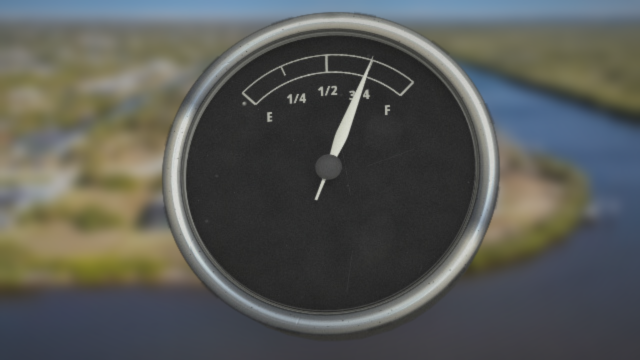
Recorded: 0.75
